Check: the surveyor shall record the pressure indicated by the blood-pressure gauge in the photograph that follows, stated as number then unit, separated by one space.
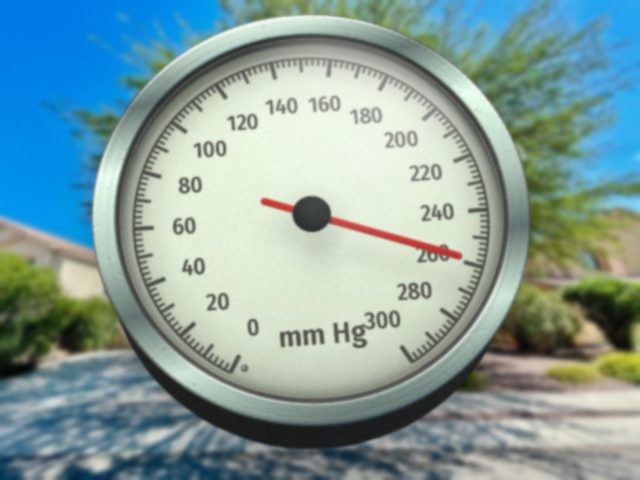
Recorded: 260 mmHg
